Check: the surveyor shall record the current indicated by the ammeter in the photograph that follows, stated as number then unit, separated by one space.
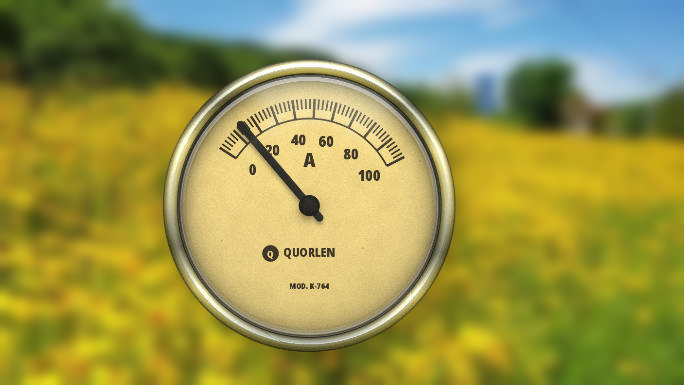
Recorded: 14 A
